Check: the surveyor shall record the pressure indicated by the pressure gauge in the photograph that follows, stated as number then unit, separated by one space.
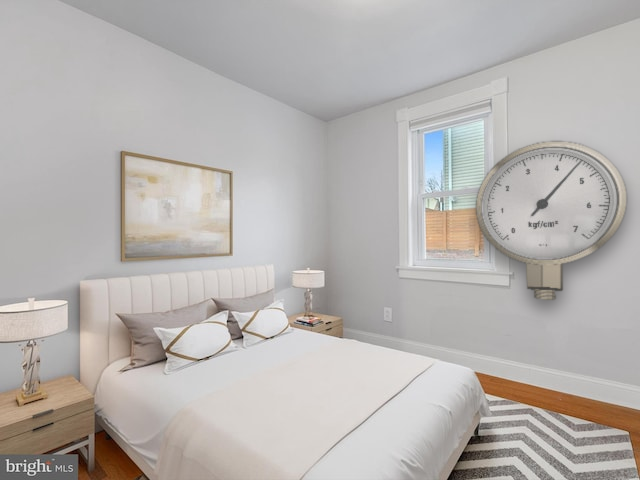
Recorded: 4.5 kg/cm²
